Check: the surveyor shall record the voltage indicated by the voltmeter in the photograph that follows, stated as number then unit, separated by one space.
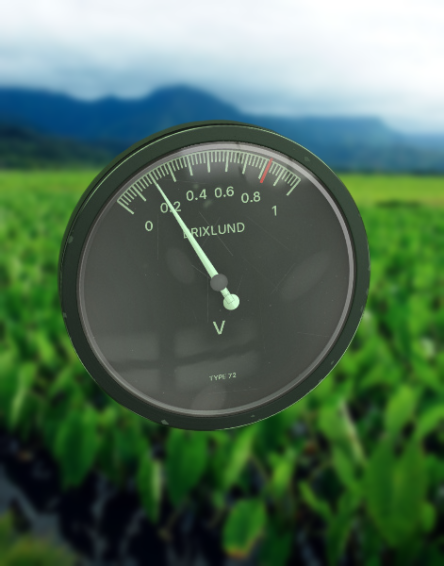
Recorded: 0.2 V
